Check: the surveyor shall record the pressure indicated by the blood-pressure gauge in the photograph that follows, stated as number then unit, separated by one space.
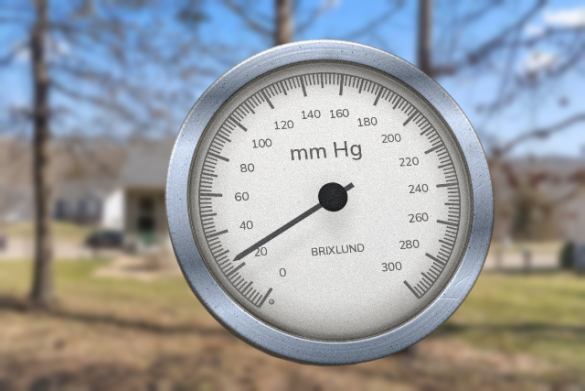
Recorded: 24 mmHg
